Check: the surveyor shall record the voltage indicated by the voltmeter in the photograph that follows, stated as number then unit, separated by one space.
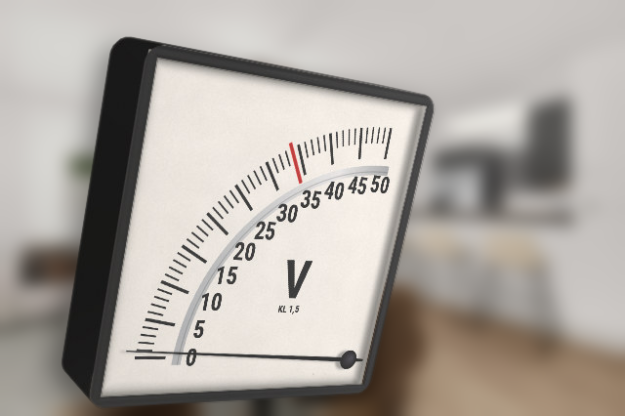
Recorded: 1 V
